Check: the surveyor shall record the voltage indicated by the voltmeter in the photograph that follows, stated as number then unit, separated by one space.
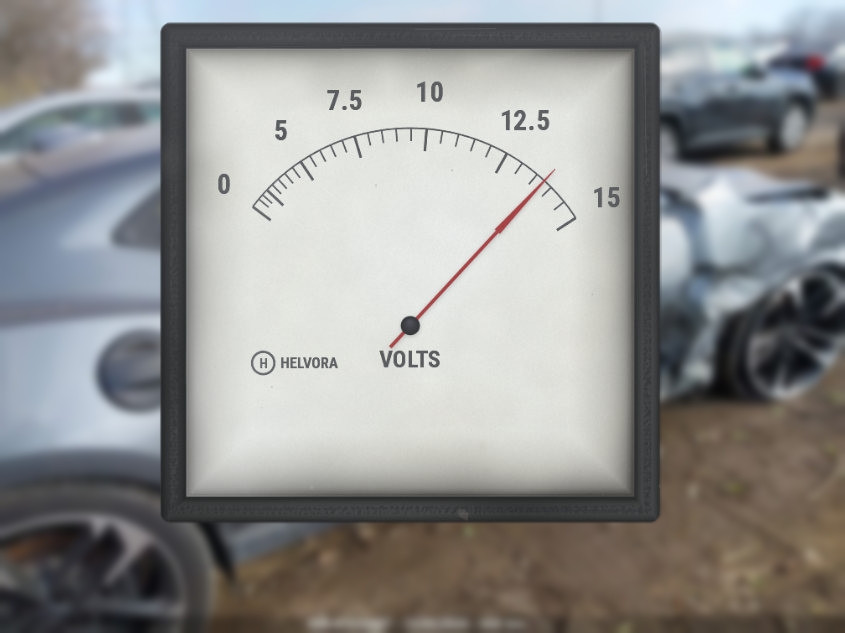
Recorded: 13.75 V
